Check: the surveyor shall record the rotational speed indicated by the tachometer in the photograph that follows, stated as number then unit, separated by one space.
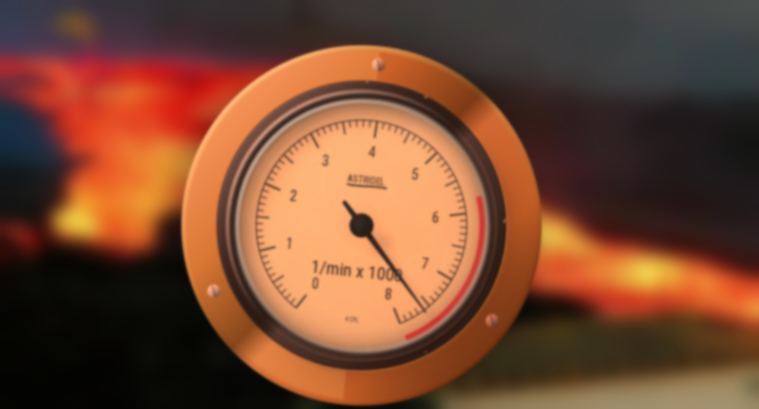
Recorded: 7600 rpm
